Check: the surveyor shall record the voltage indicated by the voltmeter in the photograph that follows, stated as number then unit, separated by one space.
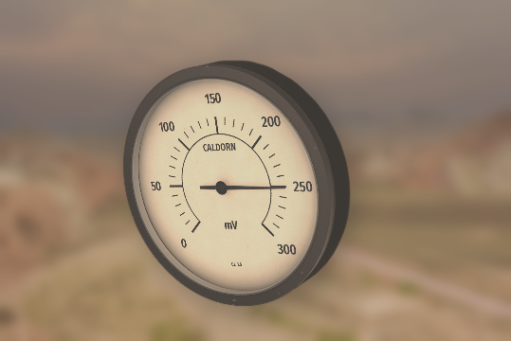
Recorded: 250 mV
